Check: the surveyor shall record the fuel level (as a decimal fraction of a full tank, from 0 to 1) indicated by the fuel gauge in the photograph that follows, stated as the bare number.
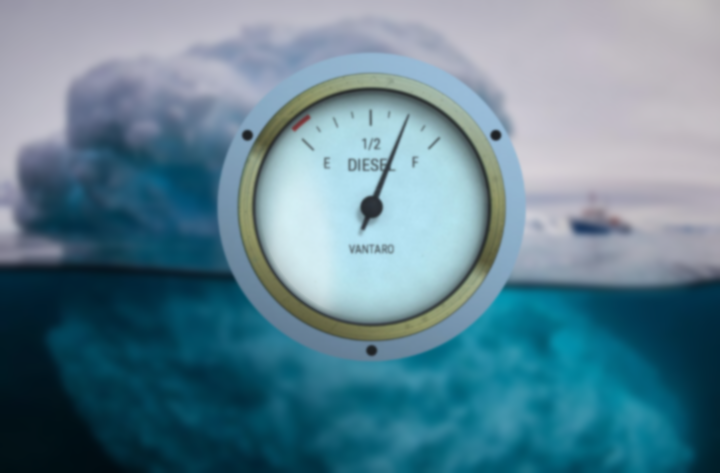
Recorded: 0.75
